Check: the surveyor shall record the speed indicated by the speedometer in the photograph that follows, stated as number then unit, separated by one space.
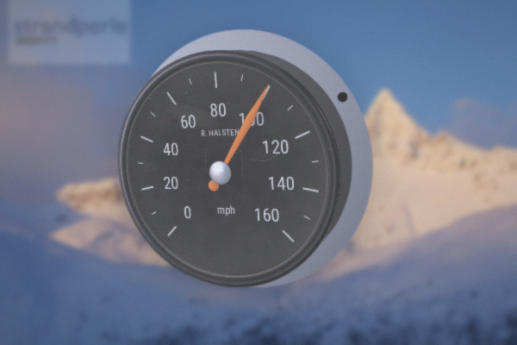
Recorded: 100 mph
